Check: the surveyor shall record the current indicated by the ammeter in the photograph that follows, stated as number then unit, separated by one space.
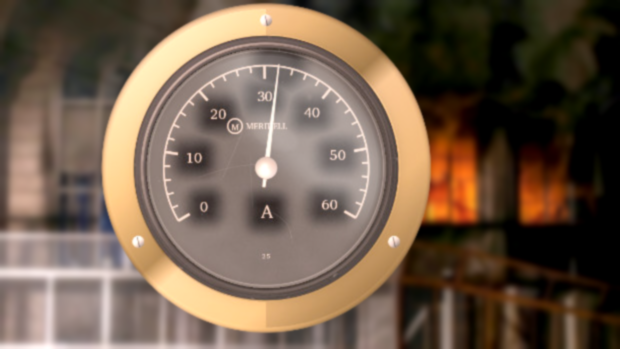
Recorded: 32 A
